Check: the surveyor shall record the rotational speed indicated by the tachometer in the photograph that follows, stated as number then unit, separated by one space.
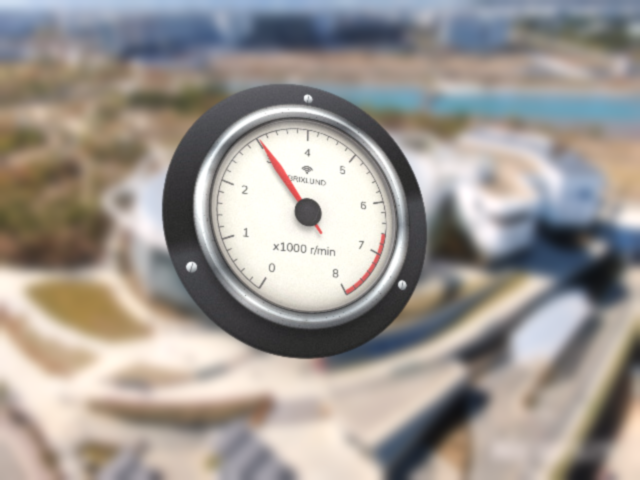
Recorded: 3000 rpm
